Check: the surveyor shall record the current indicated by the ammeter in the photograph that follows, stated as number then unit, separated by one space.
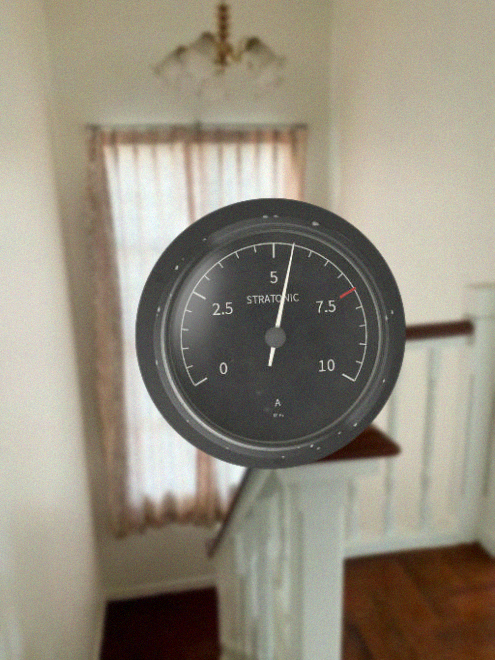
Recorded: 5.5 A
